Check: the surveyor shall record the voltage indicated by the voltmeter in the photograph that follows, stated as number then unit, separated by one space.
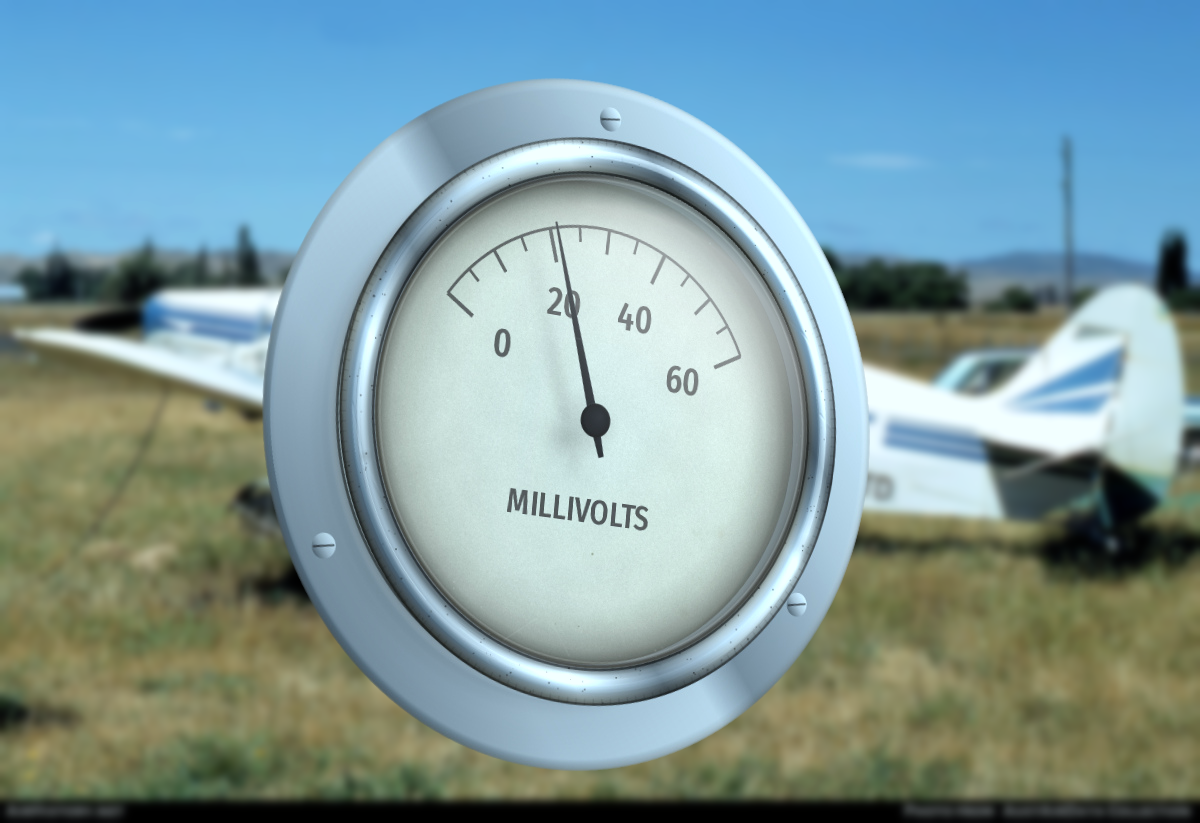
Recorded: 20 mV
